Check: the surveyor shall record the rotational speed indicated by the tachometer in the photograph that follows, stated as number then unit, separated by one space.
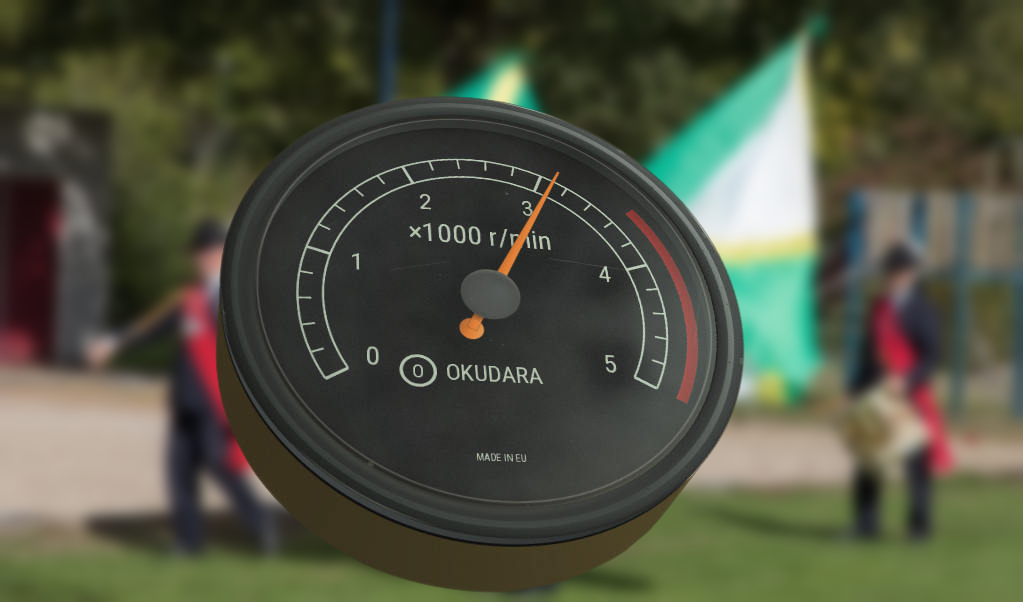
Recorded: 3100 rpm
